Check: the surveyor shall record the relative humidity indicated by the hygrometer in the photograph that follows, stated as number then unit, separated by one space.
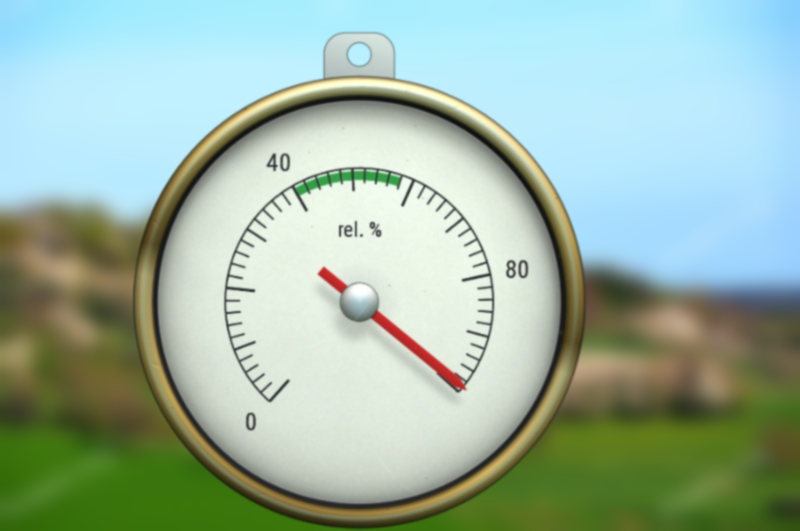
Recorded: 99 %
